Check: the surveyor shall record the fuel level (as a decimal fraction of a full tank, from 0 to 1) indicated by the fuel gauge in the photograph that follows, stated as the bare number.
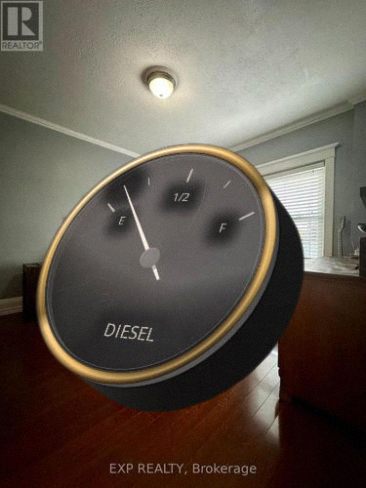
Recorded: 0.125
